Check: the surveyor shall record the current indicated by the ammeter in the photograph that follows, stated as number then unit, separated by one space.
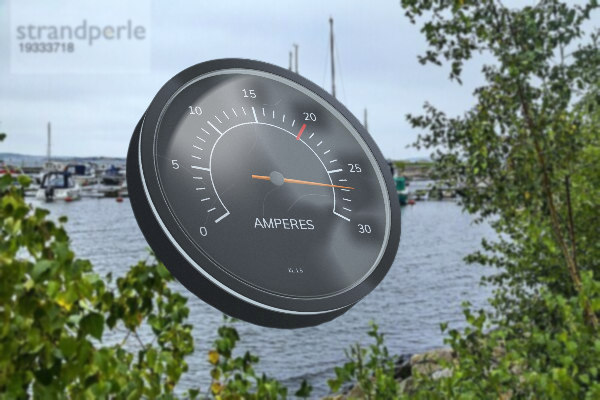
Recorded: 27 A
